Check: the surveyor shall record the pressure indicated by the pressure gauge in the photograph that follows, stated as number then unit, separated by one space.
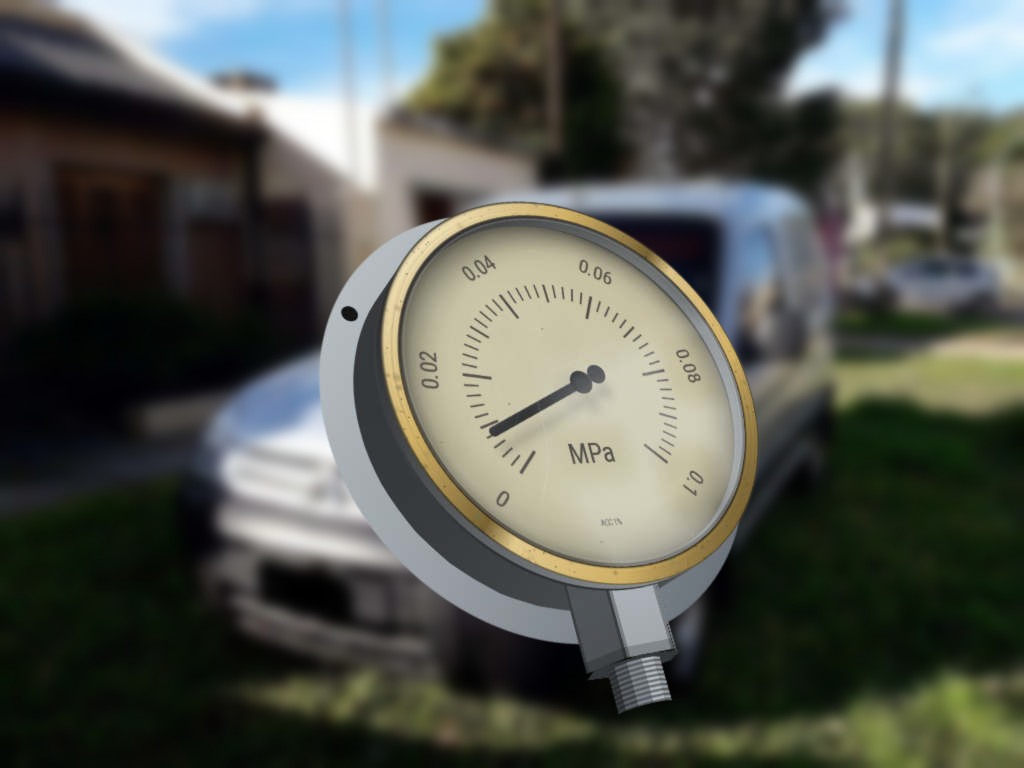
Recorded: 0.008 MPa
